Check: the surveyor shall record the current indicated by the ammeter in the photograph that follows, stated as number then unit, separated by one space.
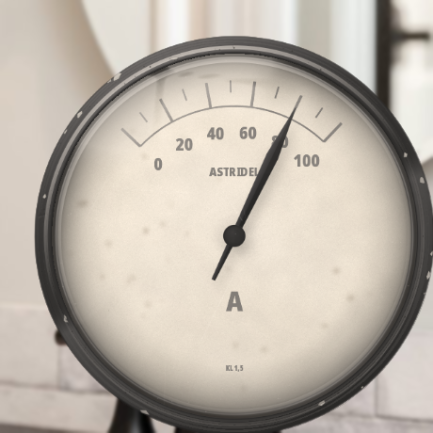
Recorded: 80 A
